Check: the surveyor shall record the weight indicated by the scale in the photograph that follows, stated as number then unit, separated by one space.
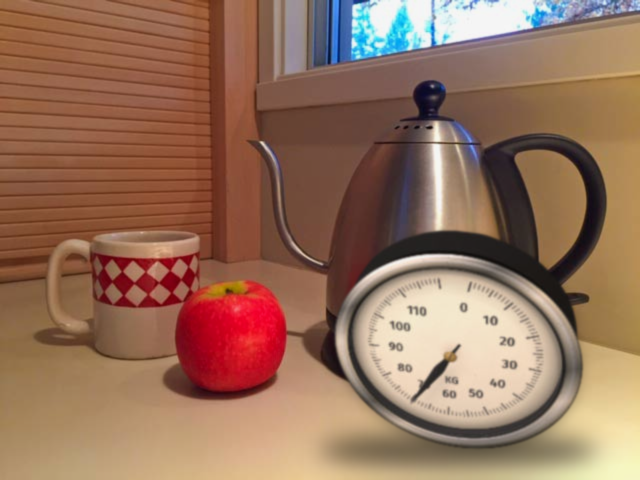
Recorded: 70 kg
